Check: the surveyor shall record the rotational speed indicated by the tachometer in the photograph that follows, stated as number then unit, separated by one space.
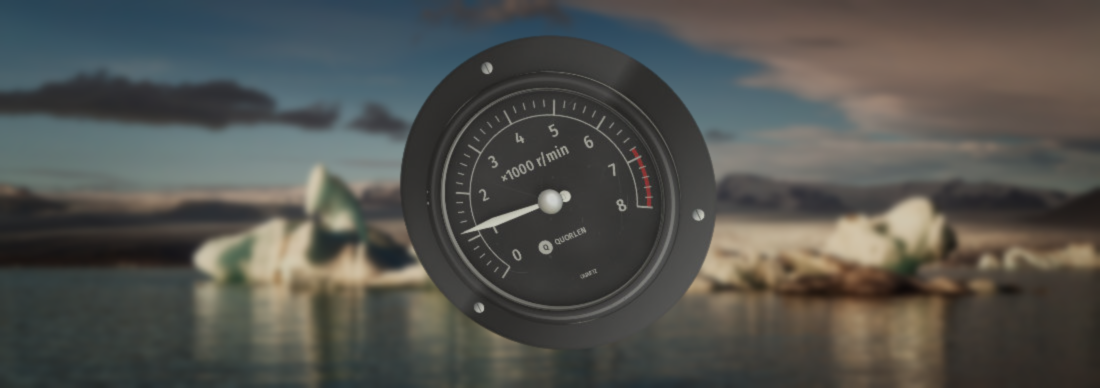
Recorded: 1200 rpm
